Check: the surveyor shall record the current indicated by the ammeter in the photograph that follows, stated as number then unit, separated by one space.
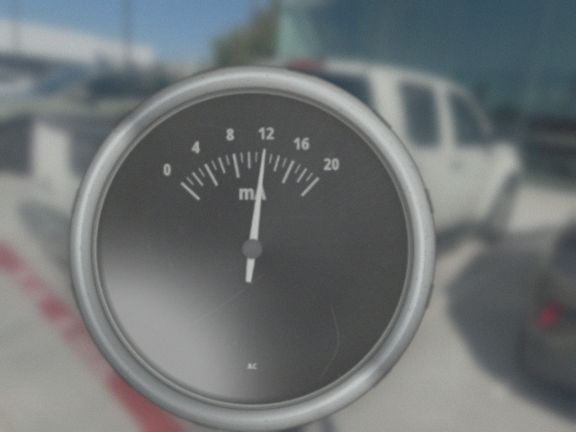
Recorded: 12 mA
